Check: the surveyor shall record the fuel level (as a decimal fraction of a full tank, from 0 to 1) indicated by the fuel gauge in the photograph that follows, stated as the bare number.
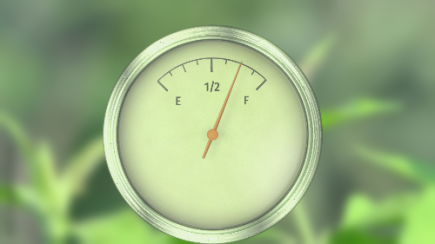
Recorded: 0.75
